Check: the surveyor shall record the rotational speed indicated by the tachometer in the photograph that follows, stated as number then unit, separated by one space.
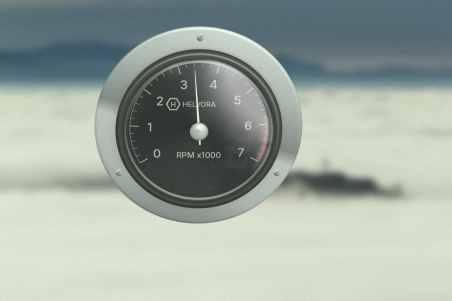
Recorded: 3400 rpm
